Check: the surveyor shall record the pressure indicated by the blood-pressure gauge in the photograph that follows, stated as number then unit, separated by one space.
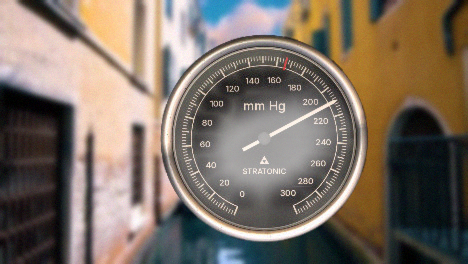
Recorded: 210 mmHg
